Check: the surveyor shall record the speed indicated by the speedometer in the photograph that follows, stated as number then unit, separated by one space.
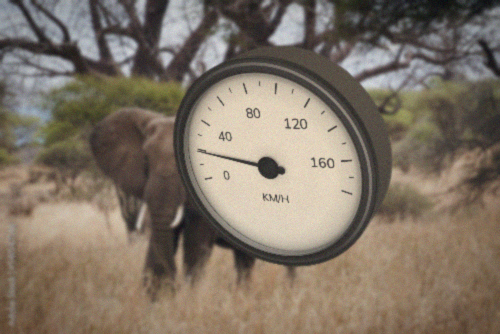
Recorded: 20 km/h
